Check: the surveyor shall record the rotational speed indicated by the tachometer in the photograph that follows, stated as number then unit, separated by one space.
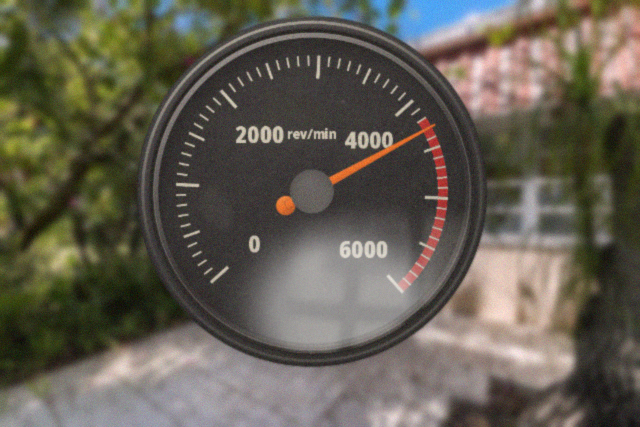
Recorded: 4300 rpm
